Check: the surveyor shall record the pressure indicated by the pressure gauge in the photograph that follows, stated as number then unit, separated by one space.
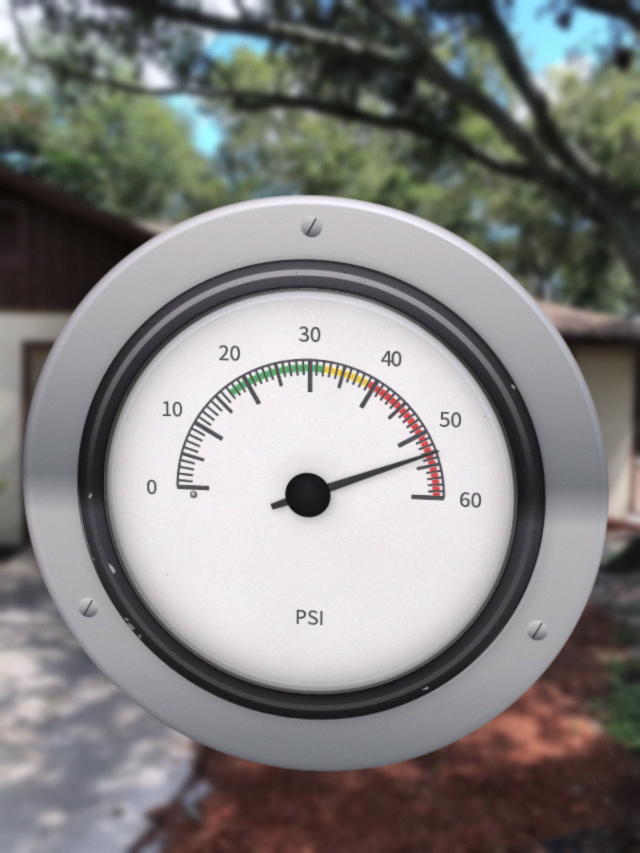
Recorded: 53 psi
